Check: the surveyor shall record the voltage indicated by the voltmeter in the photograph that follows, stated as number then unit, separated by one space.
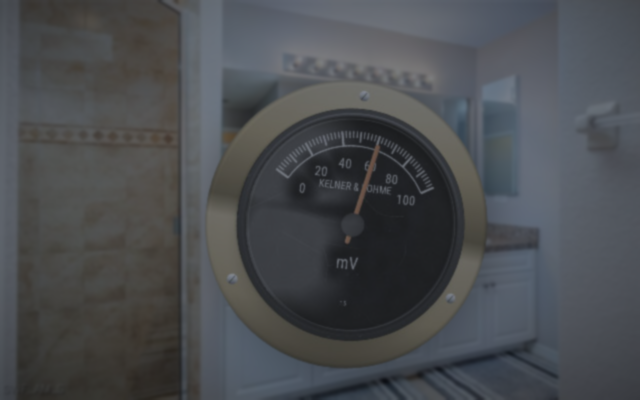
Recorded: 60 mV
